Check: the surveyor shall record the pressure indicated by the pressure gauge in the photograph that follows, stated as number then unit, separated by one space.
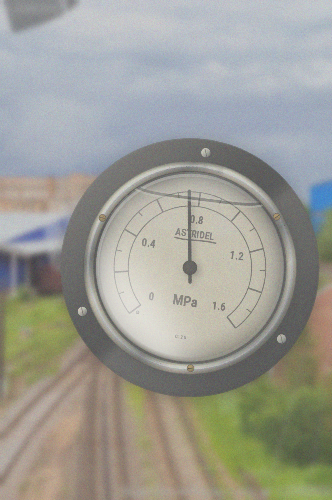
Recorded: 0.75 MPa
